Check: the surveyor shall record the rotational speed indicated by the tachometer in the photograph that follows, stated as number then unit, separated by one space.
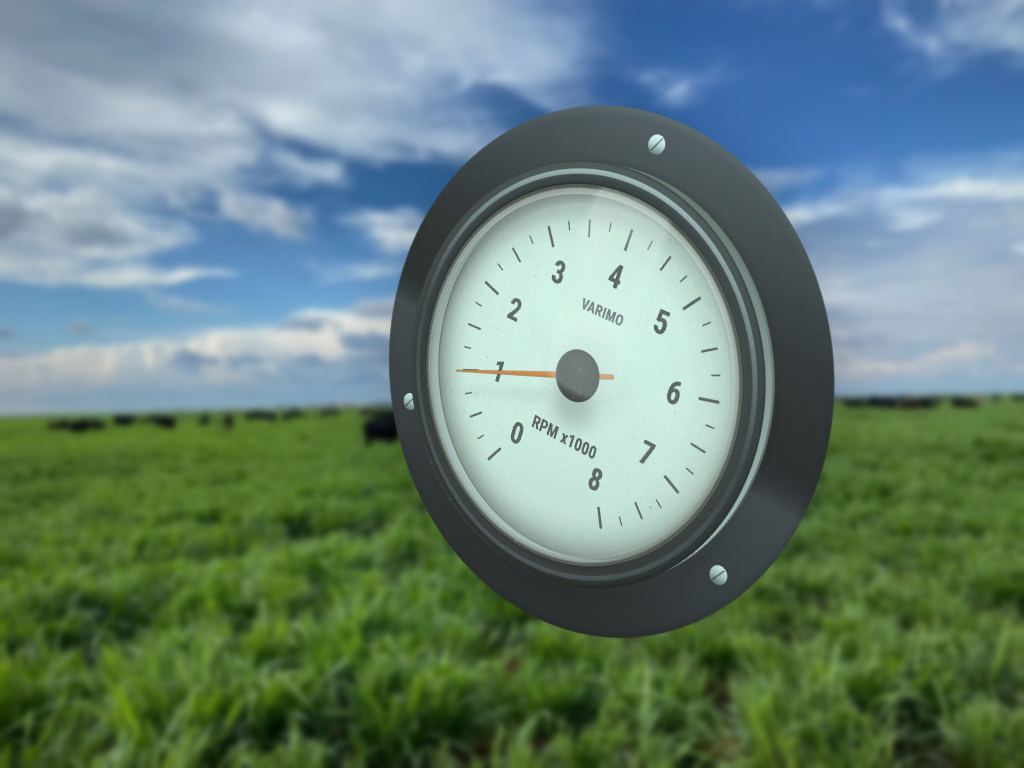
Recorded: 1000 rpm
